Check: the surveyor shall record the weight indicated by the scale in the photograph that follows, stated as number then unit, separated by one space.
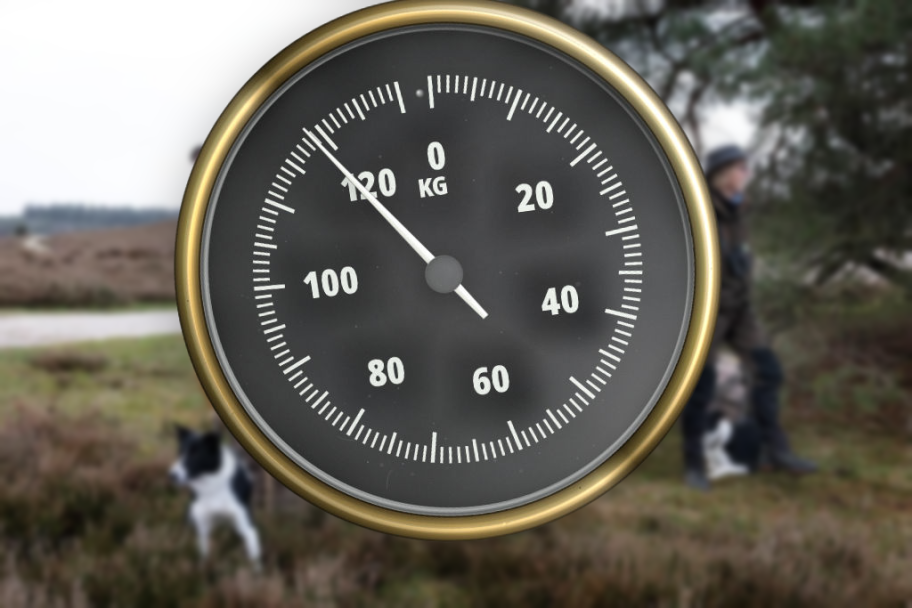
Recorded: 119 kg
